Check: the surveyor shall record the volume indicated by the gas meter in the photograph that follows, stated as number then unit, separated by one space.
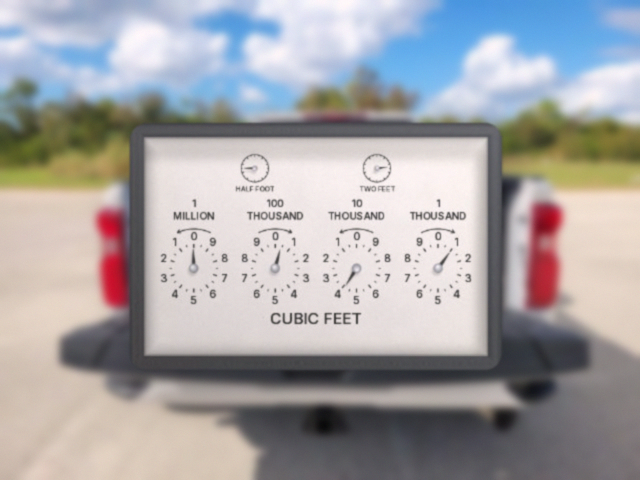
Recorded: 4100 ft³
